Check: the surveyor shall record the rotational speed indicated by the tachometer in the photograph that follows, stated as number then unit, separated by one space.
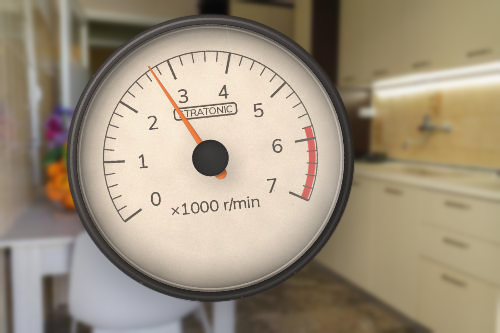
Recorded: 2700 rpm
